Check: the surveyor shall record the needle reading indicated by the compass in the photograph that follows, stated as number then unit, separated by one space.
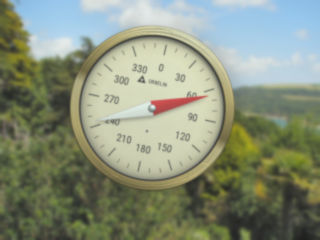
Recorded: 65 °
